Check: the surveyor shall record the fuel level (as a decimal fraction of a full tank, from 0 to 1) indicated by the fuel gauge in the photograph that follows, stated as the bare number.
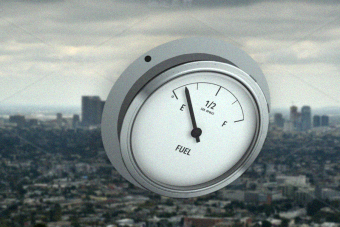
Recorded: 0.125
